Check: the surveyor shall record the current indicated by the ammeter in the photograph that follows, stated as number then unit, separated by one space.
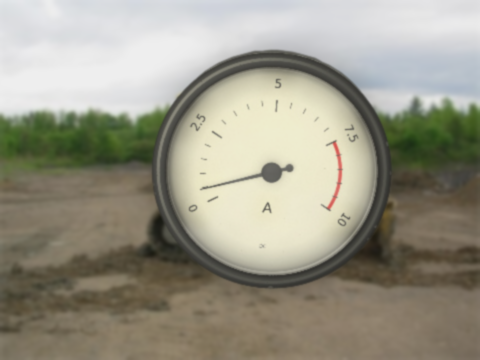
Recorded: 0.5 A
